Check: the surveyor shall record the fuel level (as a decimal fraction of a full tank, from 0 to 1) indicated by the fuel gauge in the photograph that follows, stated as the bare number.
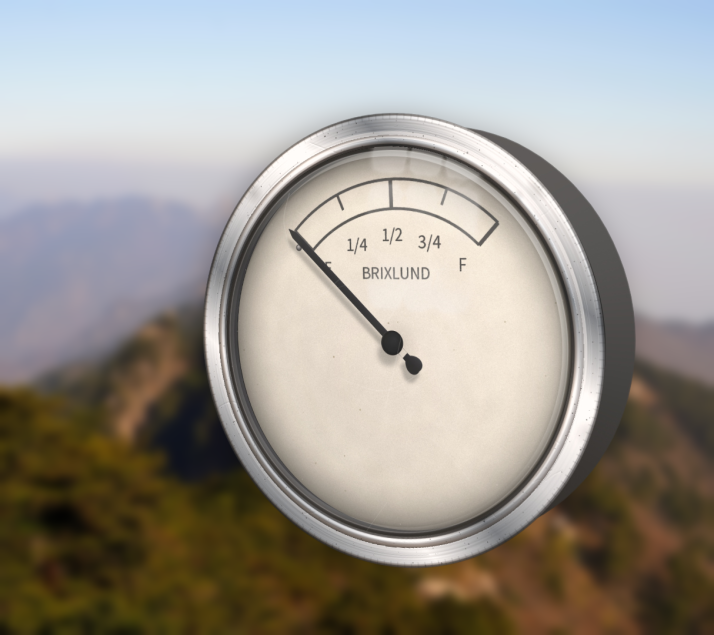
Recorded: 0
